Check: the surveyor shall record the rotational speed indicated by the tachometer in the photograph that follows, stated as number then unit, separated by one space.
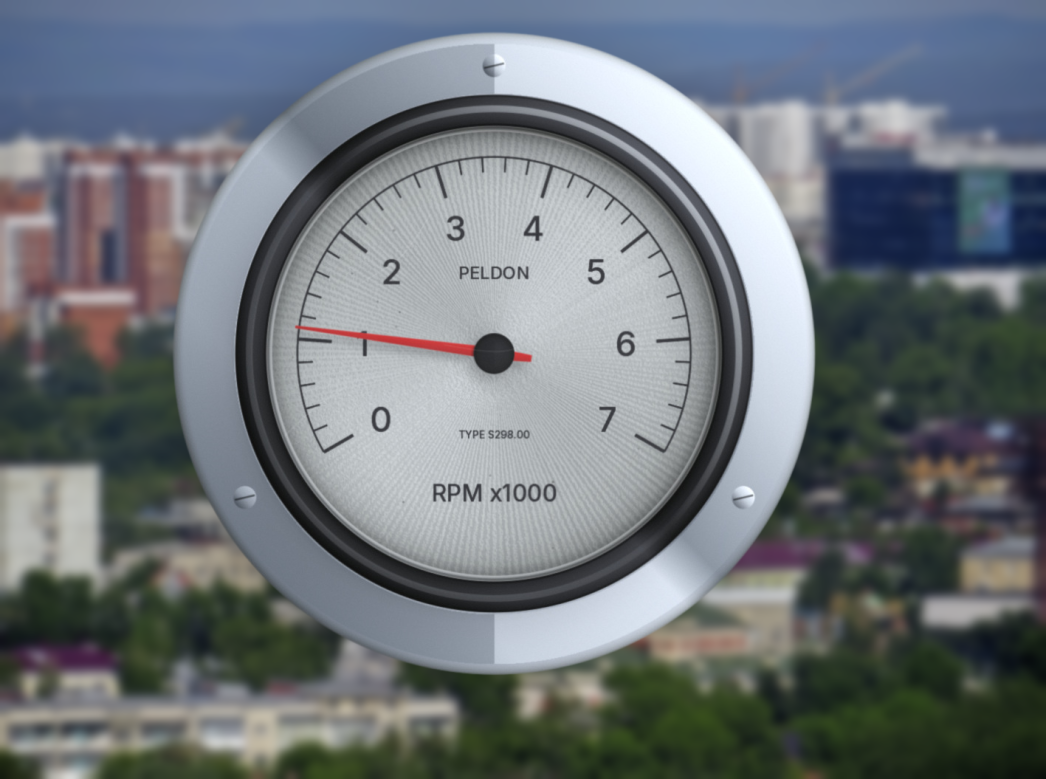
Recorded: 1100 rpm
